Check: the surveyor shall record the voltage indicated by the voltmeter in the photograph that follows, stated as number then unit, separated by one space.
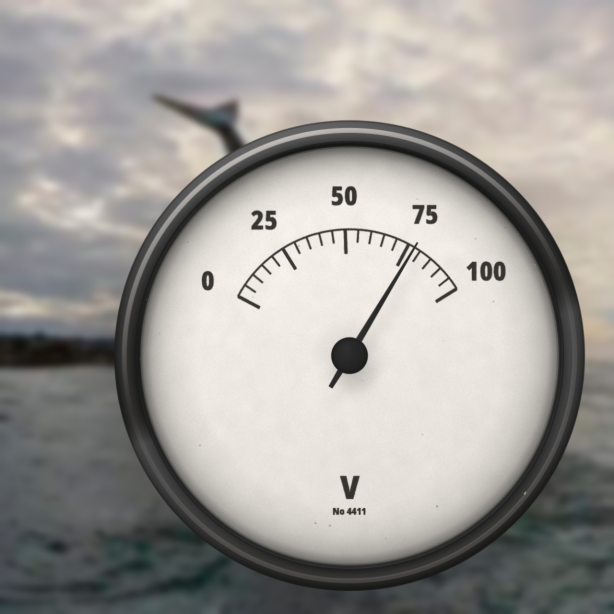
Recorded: 77.5 V
